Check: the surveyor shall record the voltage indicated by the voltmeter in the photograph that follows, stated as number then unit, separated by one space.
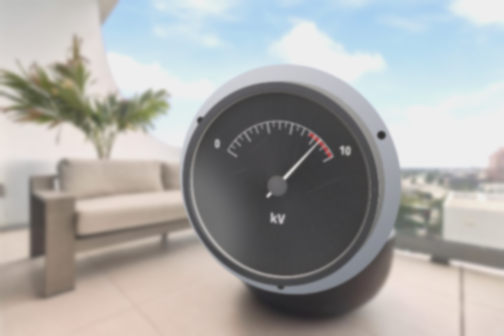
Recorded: 8.5 kV
